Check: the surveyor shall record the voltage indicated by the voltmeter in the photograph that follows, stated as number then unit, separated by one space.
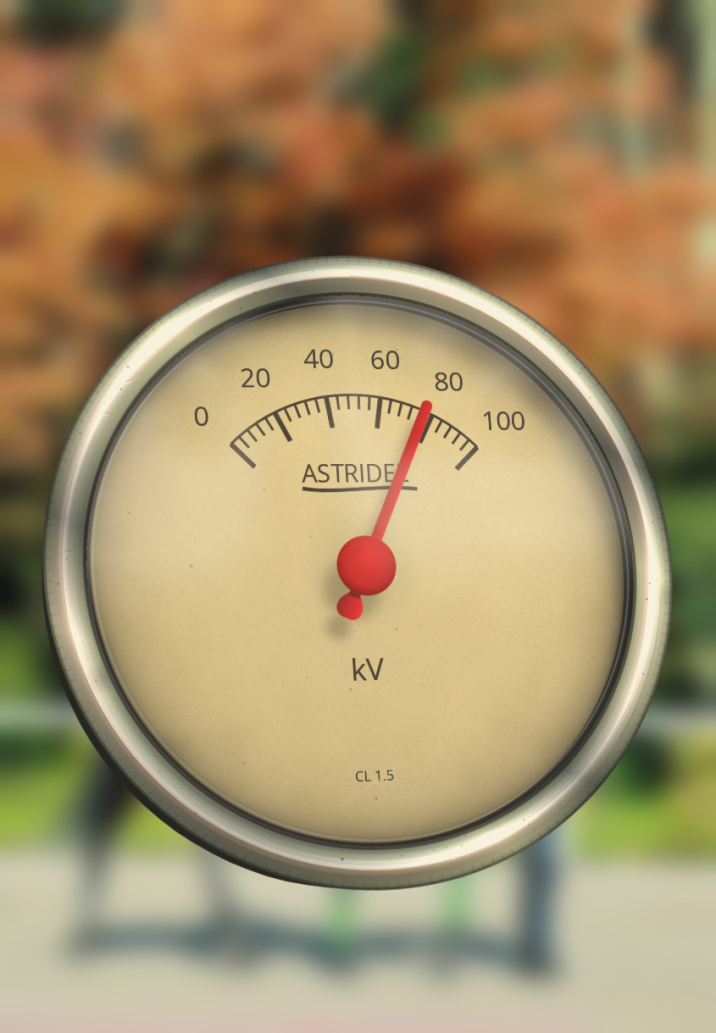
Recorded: 76 kV
